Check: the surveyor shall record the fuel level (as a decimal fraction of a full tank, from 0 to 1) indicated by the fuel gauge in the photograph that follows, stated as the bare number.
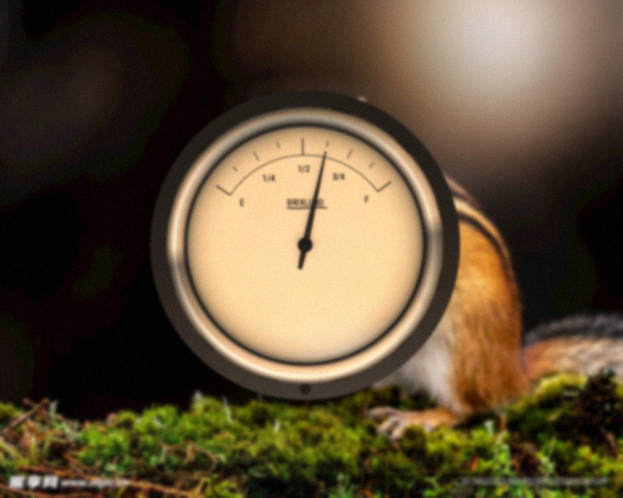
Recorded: 0.625
